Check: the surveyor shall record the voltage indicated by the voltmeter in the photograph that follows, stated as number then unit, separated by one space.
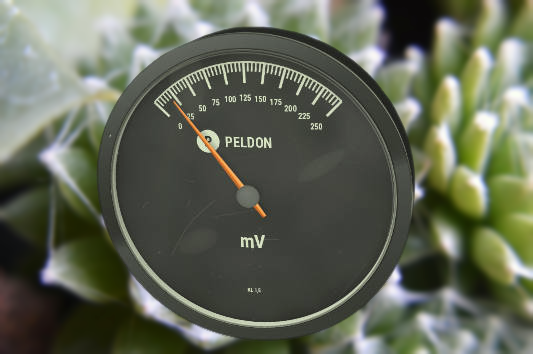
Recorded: 25 mV
